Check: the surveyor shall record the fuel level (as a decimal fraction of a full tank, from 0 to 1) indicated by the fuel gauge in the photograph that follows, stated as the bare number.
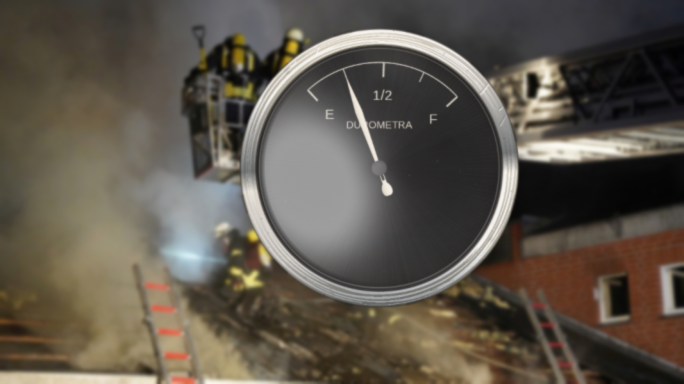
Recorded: 0.25
